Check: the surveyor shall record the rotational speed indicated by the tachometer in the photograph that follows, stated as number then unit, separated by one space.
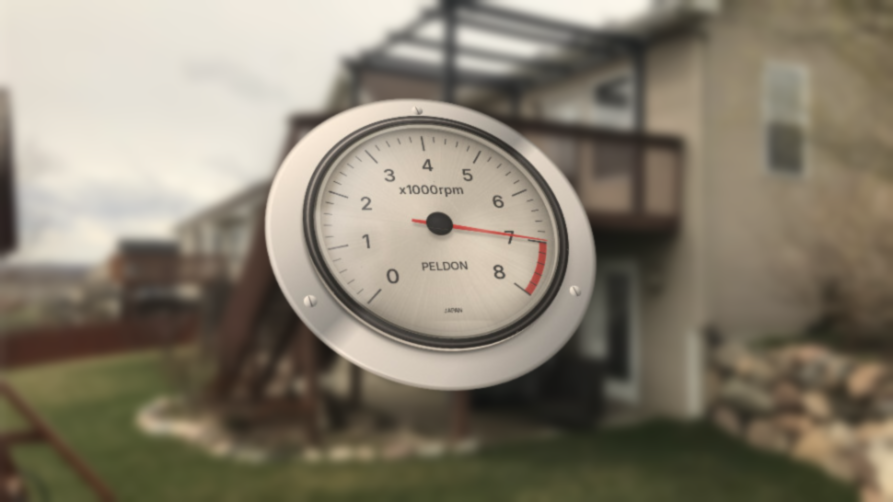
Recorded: 7000 rpm
